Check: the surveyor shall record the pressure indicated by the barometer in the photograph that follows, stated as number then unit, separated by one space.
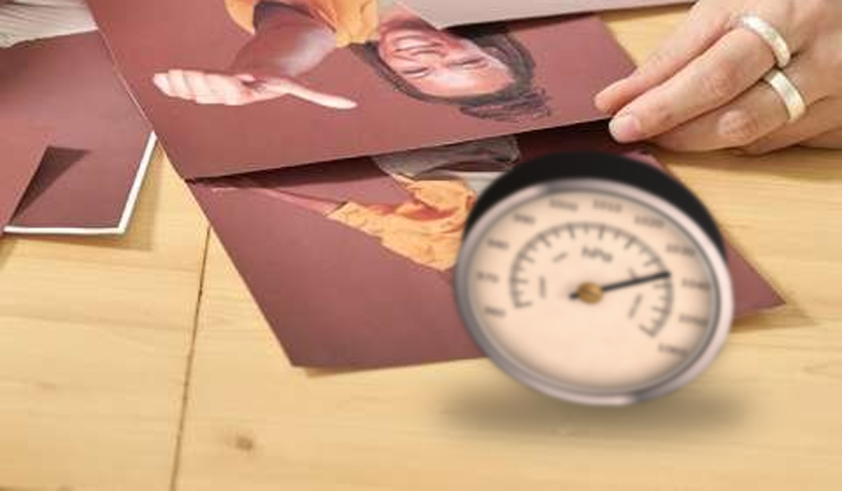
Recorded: 1035 hPa
